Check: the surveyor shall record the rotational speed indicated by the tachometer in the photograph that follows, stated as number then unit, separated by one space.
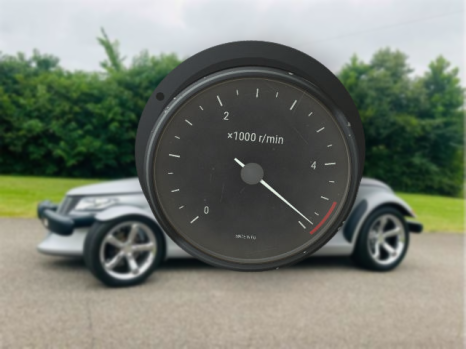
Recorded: 4875 rpm
